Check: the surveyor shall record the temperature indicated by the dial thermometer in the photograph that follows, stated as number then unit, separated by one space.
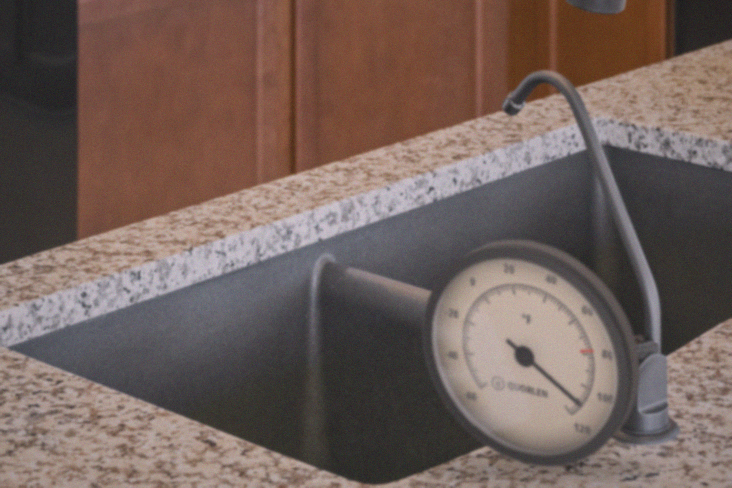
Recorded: 110 °F
